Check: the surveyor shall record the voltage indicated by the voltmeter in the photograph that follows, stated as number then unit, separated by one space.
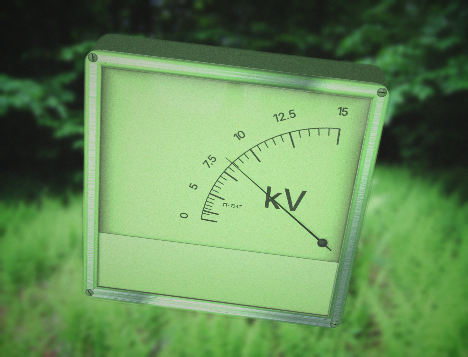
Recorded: 8.5 kV
